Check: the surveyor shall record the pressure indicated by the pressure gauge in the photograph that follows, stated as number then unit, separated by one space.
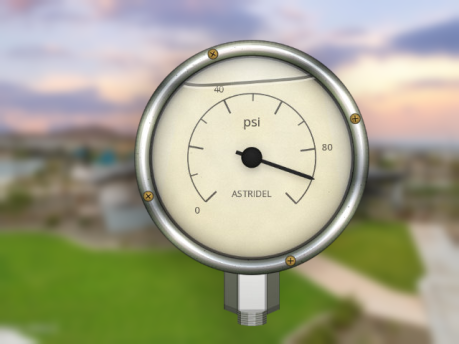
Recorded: 90 psi
